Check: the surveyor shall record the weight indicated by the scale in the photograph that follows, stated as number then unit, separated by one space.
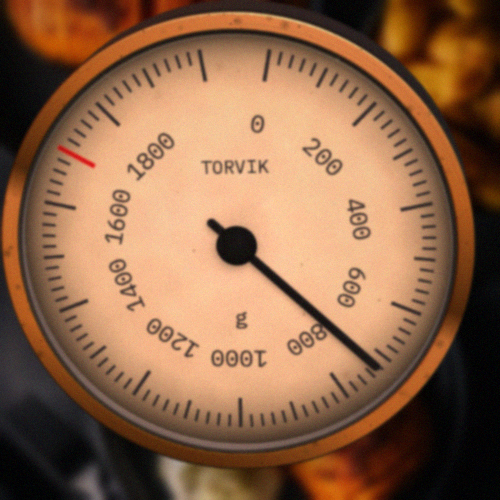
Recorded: 720 g
